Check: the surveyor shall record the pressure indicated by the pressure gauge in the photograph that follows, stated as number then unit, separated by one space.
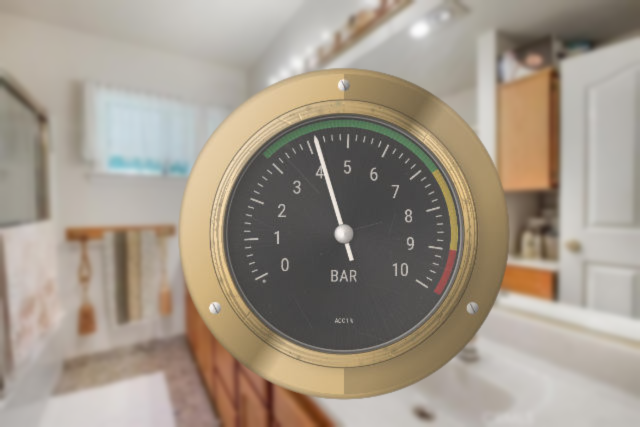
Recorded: 4.2 bar
